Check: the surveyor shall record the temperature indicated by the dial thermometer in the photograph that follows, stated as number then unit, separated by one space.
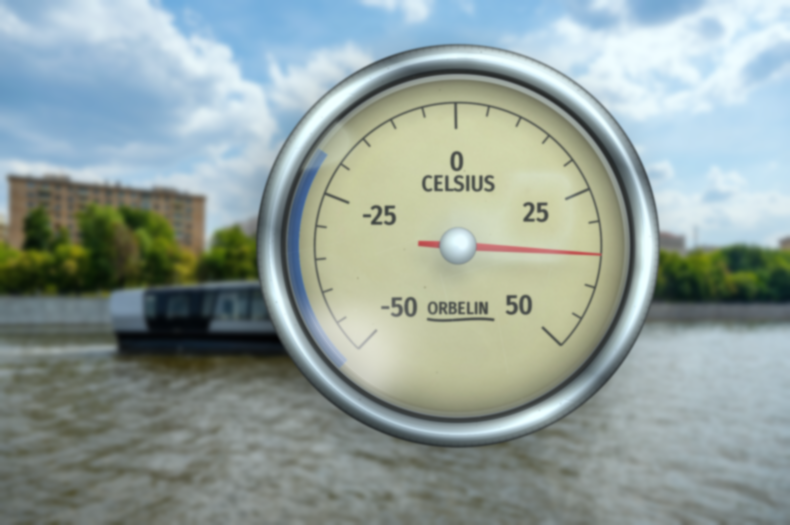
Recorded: 35 °C
